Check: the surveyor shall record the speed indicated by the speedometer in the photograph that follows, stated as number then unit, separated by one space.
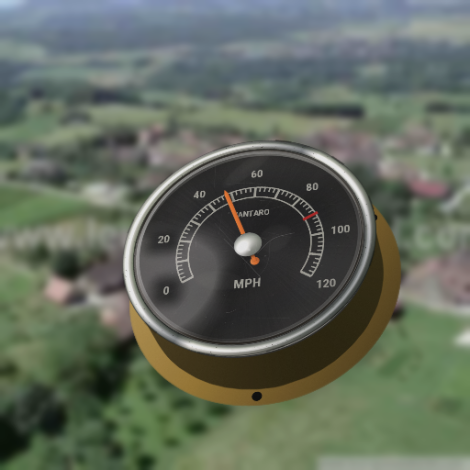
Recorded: 48 mph
